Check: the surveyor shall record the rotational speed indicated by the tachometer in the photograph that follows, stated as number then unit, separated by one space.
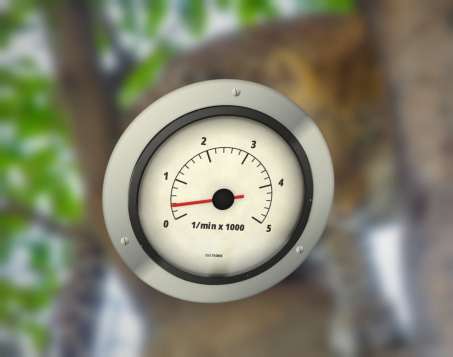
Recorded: 400 rpm
